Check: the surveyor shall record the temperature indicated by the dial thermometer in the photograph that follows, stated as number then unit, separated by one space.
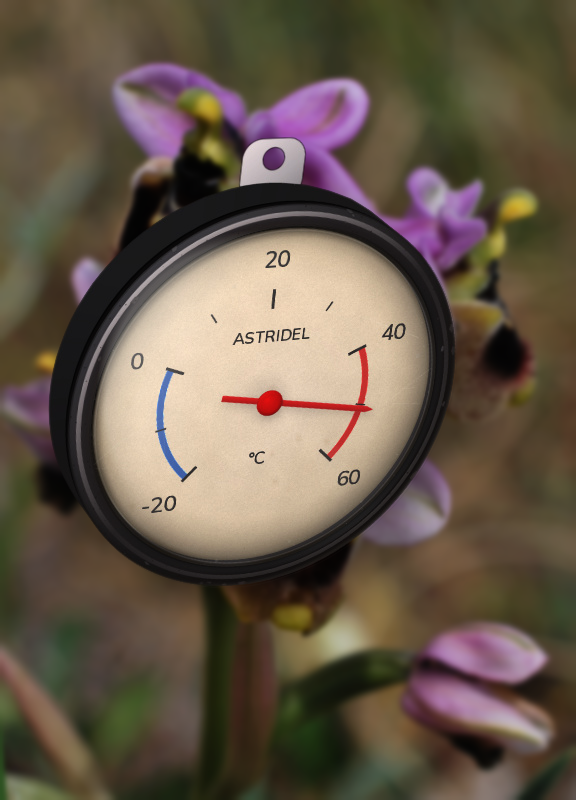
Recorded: 50 °C
